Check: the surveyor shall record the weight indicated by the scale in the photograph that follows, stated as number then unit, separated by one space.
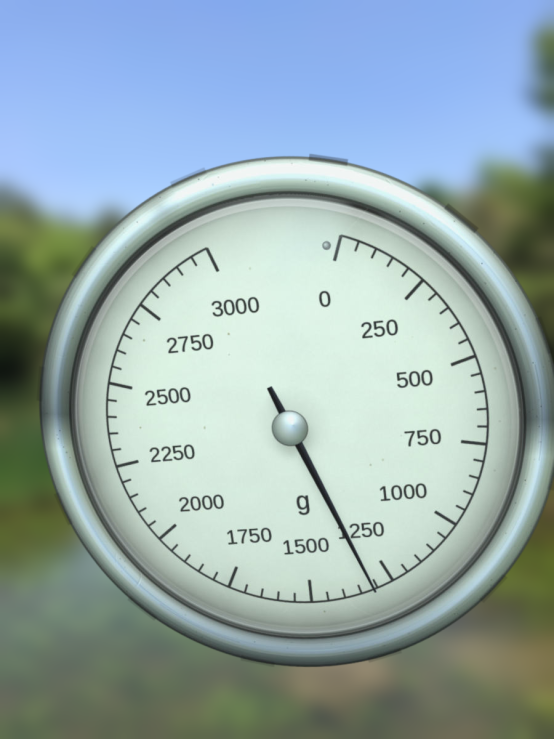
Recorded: 1300 g
